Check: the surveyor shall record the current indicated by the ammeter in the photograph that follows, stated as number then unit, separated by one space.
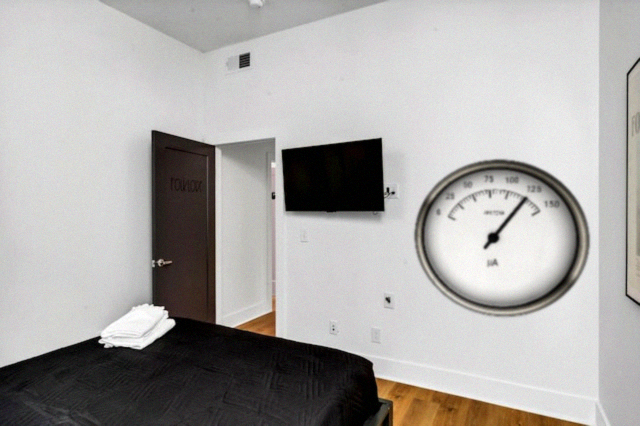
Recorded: 125 µA
